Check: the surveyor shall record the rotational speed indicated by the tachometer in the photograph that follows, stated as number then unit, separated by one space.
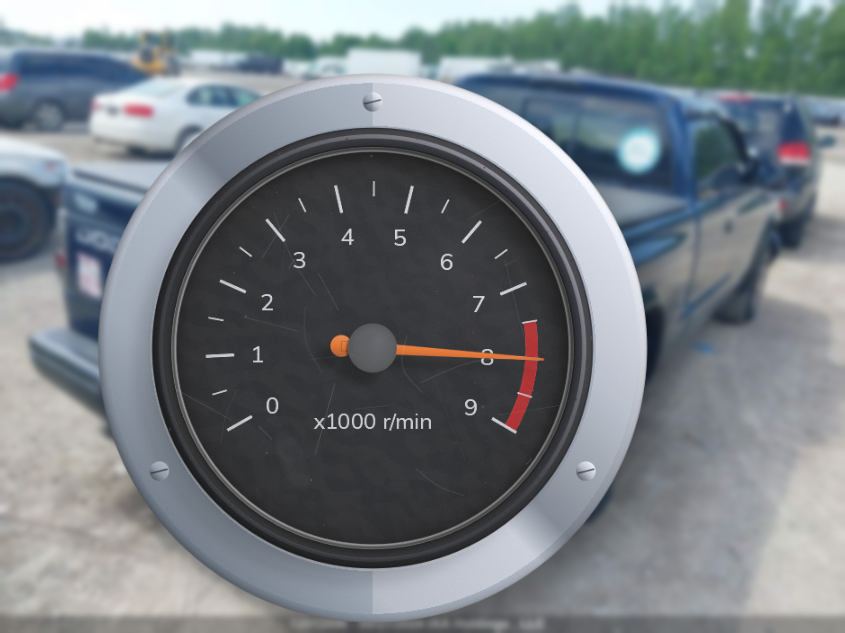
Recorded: 8000 rpm
